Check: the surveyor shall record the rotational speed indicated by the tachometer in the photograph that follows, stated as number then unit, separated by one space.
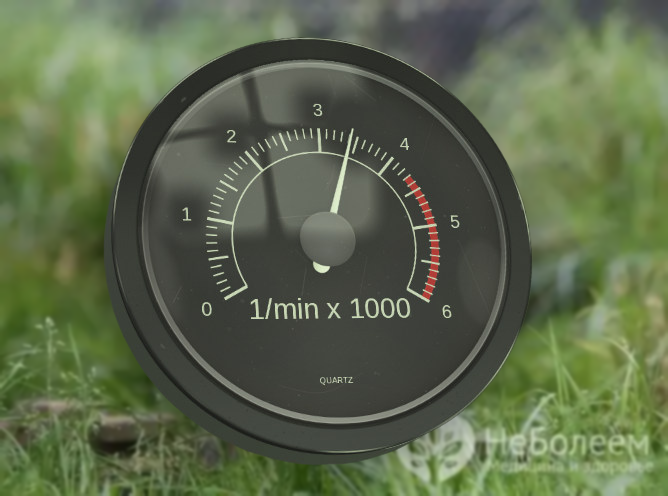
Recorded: 3400 rpm
